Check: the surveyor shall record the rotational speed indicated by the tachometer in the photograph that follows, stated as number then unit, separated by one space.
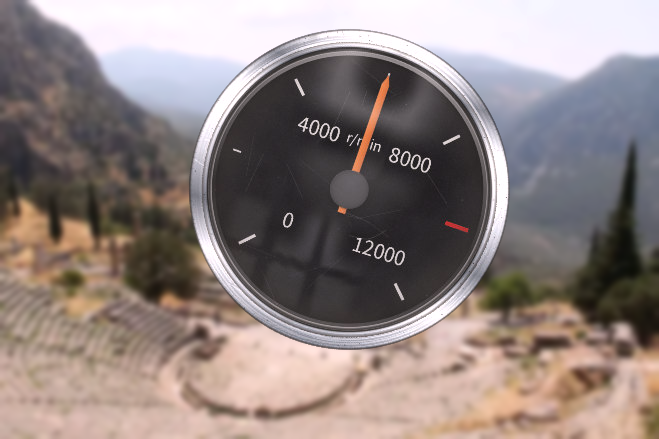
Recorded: 6000 rpm
